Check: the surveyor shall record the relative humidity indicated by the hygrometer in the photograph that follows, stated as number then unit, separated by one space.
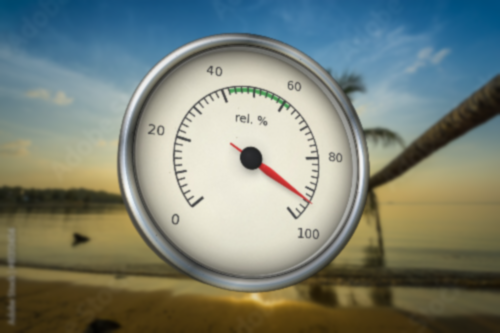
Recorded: 94 %
